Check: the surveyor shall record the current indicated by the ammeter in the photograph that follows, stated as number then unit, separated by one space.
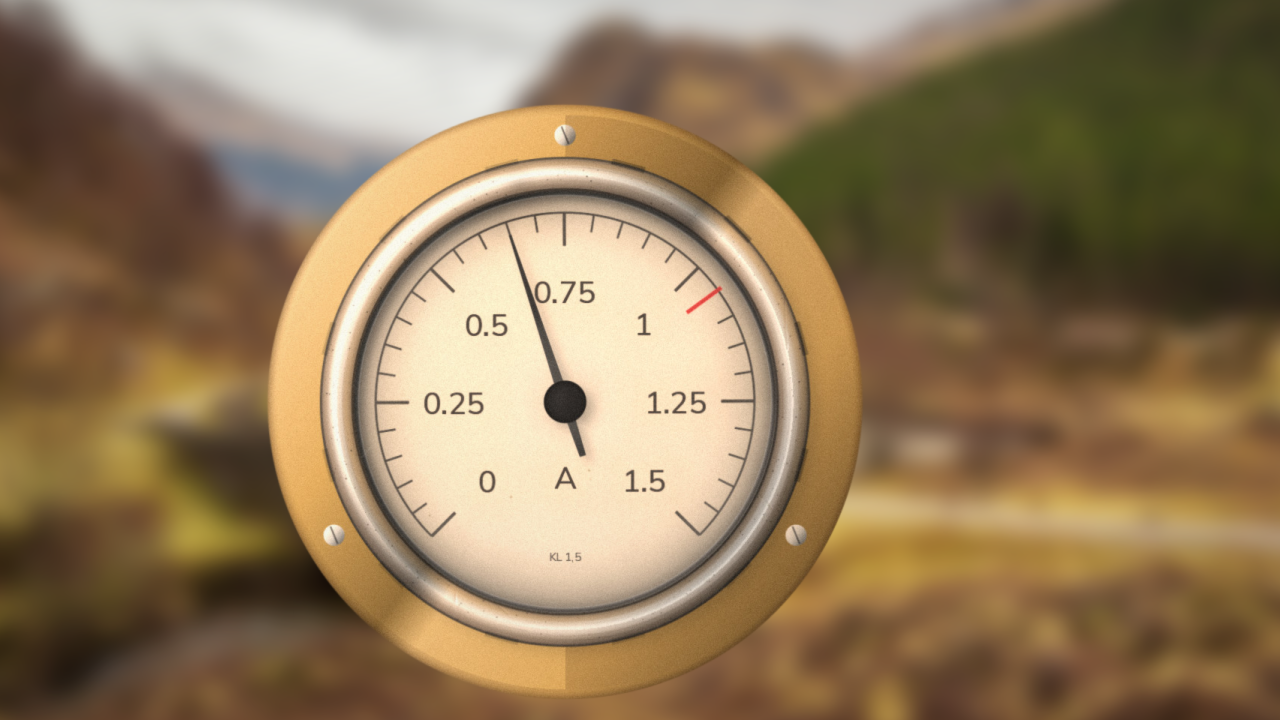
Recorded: 0.65 A
